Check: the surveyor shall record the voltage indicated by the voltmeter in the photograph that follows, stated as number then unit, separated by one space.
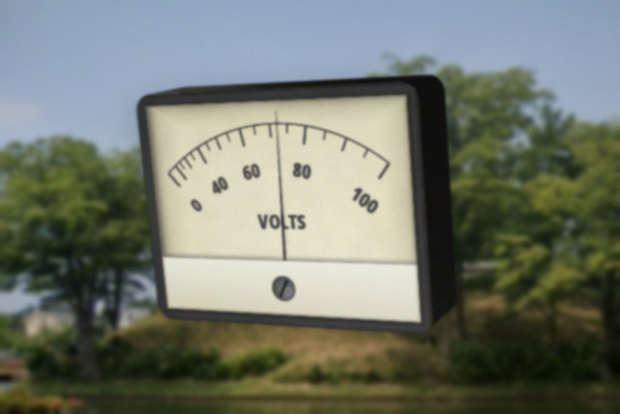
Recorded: 72.5 V
